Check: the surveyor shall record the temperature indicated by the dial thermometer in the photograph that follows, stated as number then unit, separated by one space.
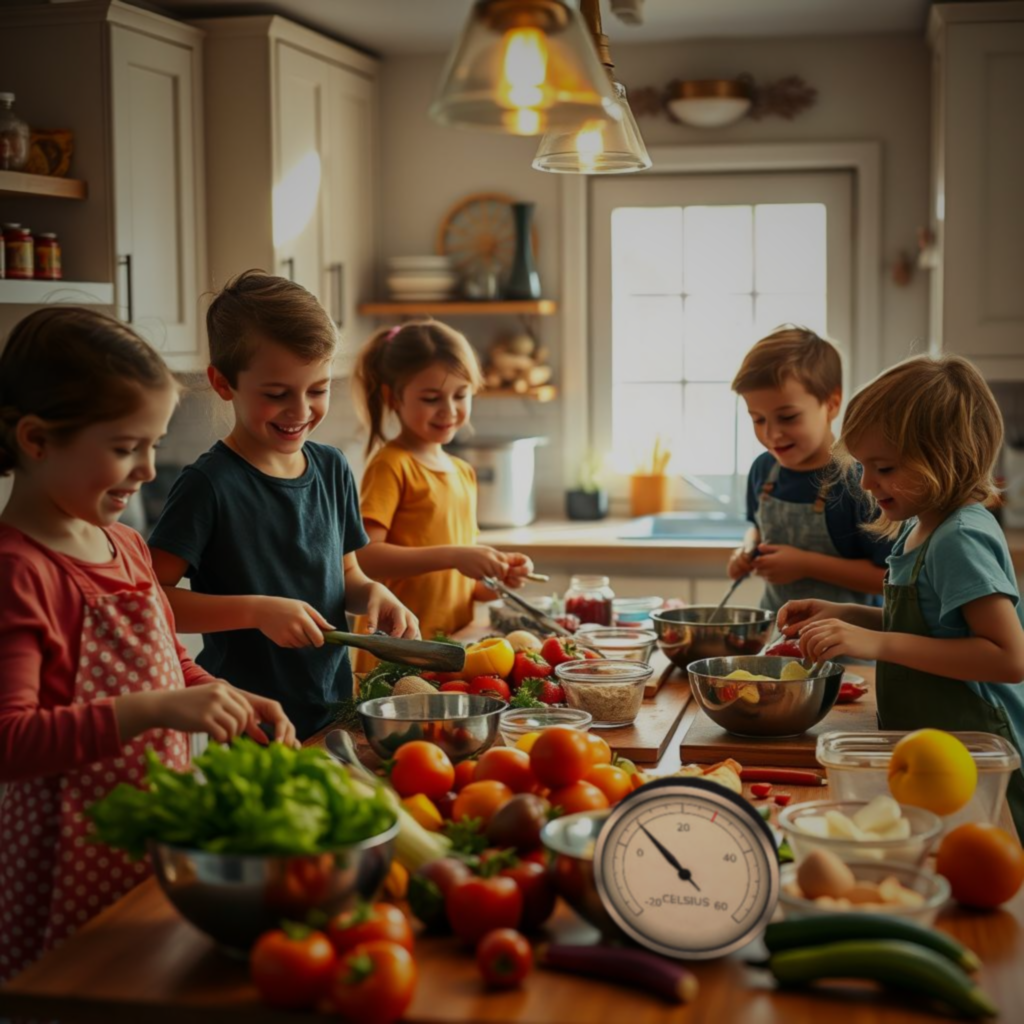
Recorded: 8 °C
